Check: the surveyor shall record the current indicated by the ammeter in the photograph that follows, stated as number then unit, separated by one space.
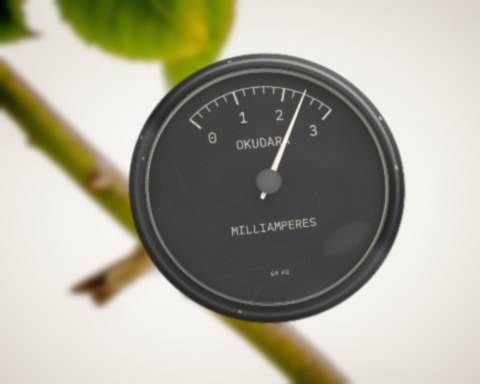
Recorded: 2.4 mA
